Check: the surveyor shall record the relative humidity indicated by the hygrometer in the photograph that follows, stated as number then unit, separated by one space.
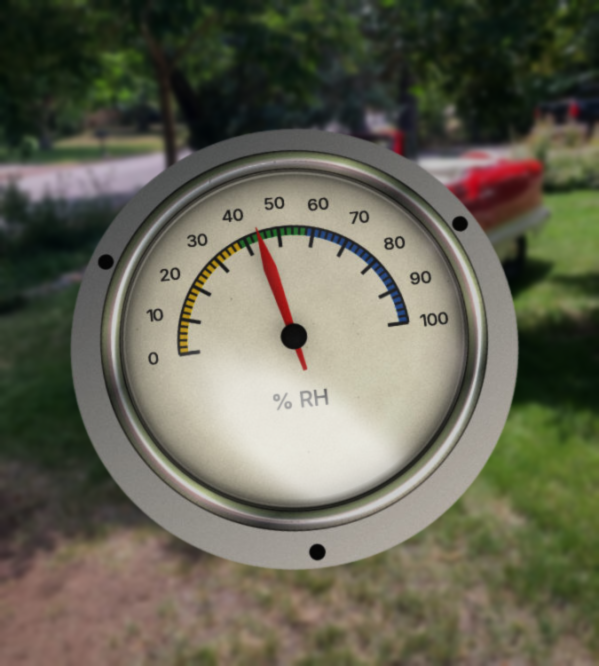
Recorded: 44 %
